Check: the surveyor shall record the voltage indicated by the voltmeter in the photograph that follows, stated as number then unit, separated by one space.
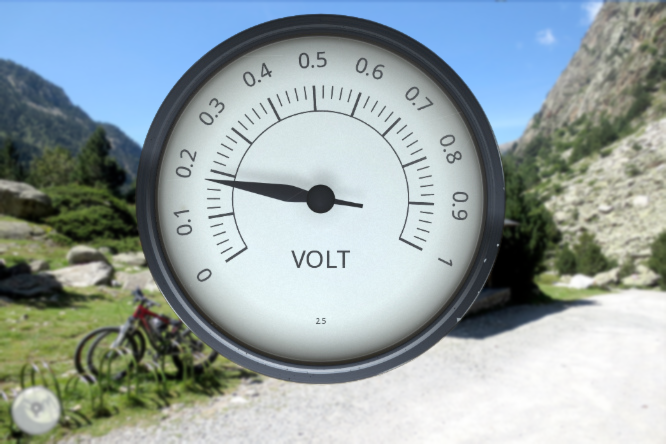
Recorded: 0.18 V
